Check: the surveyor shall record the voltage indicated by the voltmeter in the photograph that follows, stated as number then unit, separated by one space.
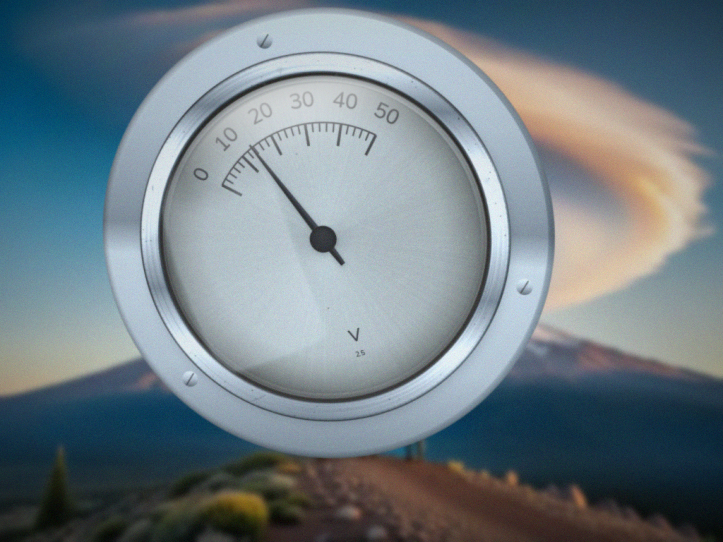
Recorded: 14 V
